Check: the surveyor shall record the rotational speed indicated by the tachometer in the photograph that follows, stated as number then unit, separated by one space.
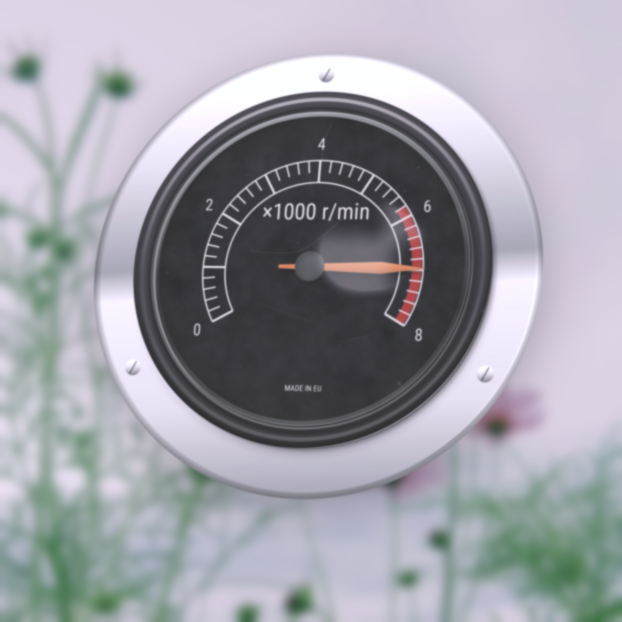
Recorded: 7000 rpm
